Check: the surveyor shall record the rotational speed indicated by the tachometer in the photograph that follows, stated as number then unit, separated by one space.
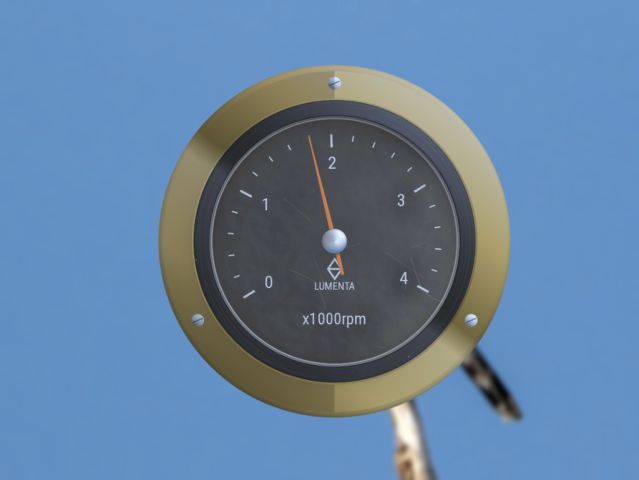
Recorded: 1800 rpm
